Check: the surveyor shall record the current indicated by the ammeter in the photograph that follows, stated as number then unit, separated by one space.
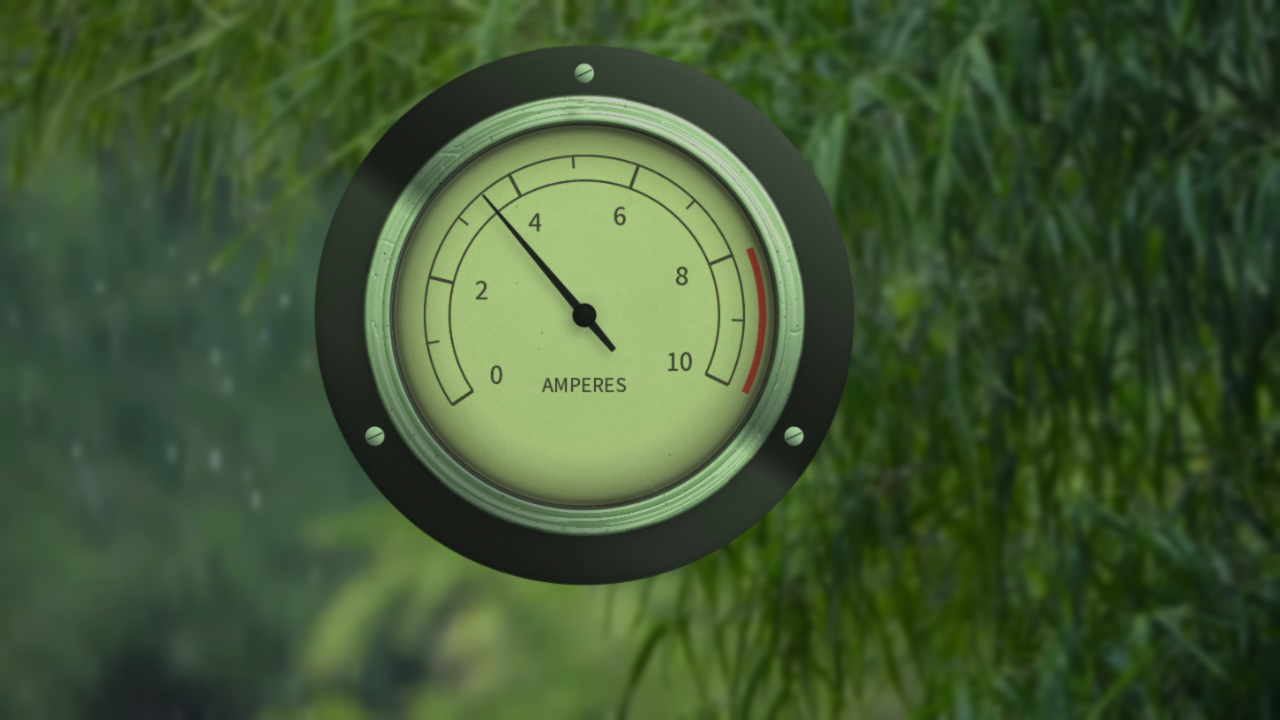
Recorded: 3.5 A
